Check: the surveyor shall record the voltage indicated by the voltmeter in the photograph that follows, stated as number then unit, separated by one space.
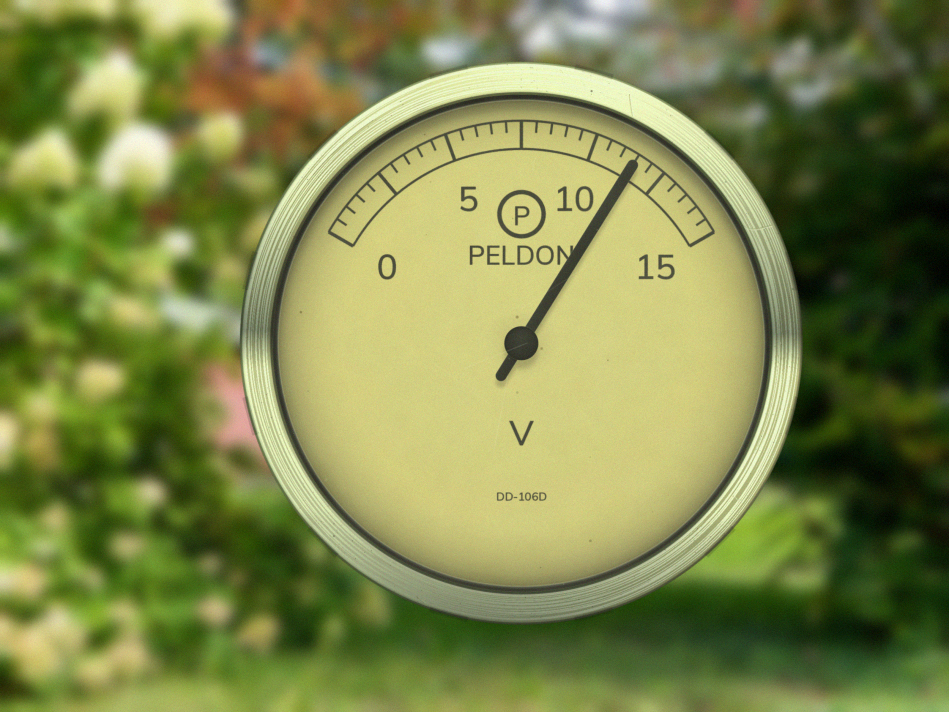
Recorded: 11.5 V
